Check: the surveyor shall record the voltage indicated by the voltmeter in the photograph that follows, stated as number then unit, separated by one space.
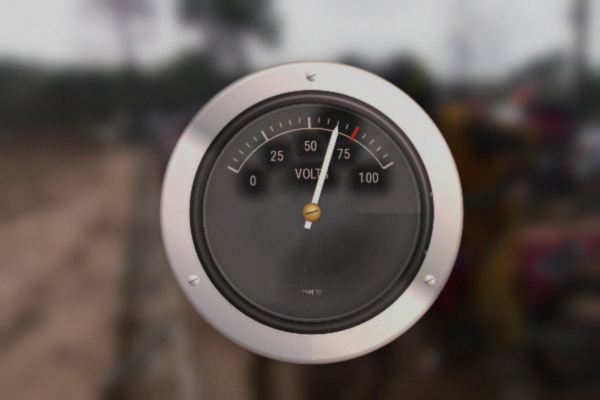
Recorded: 65 V
